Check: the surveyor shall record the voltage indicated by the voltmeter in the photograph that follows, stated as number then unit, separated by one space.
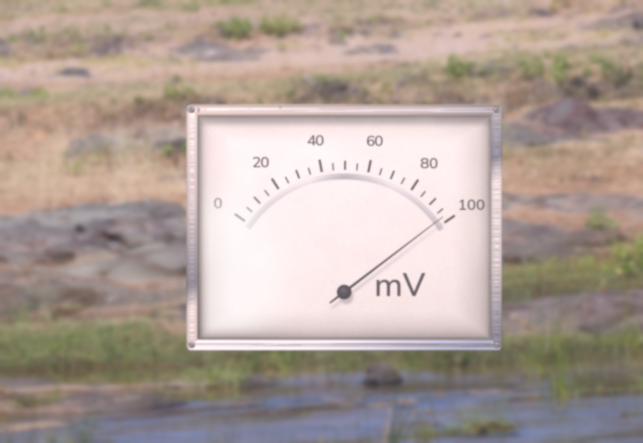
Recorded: 97.5 mV
